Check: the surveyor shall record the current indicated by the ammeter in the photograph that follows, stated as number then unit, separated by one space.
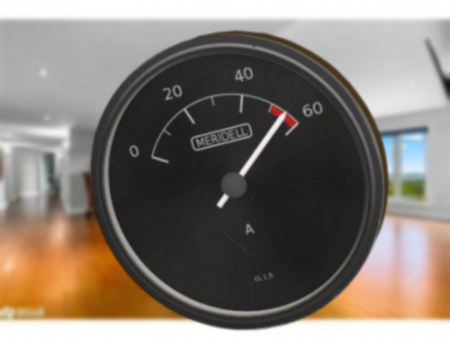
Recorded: 55 A
